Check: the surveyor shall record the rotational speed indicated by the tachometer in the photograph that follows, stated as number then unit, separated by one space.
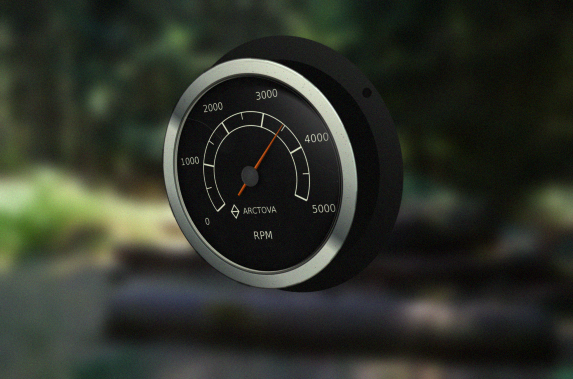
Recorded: 3500 rpm
